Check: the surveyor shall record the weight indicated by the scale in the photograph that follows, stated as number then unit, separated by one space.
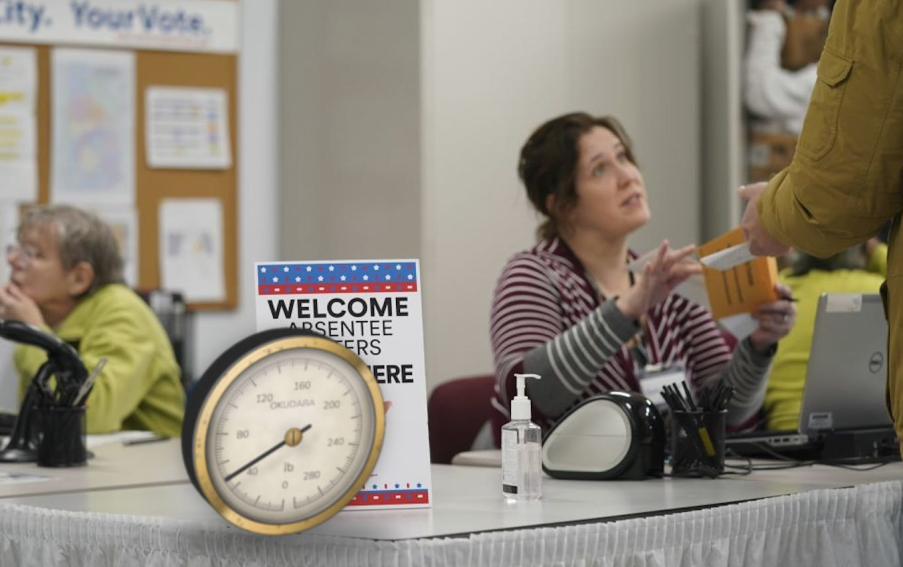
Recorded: 50 lb
